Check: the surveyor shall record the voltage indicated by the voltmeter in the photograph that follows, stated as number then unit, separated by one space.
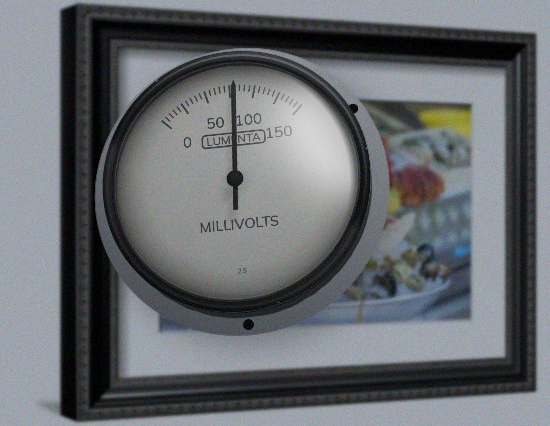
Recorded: 80 mV
